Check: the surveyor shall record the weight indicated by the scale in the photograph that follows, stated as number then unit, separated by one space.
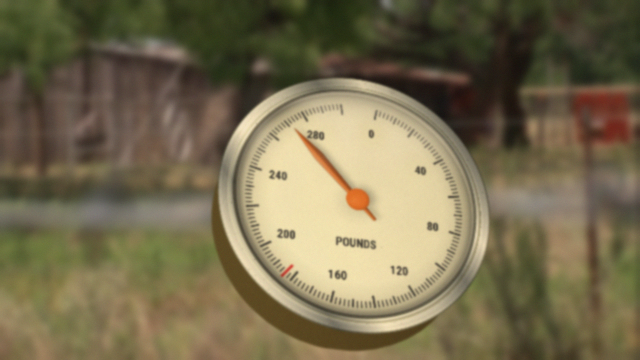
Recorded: 270 lb
